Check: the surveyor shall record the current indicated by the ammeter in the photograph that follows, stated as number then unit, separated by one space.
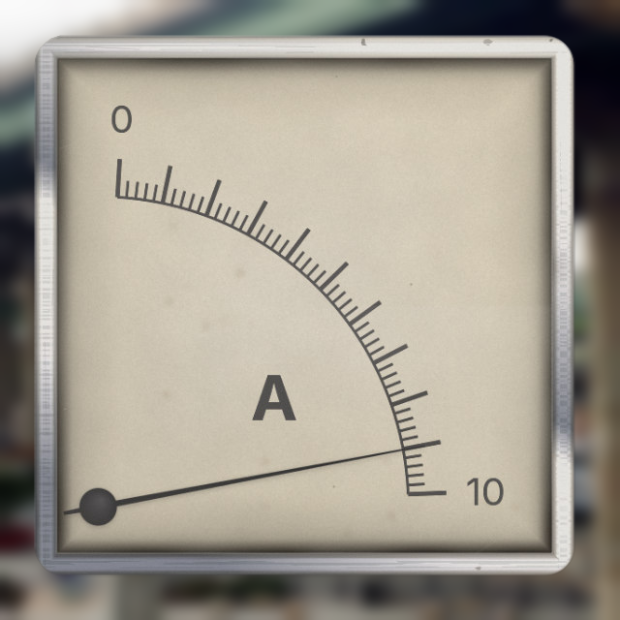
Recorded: 9 A
